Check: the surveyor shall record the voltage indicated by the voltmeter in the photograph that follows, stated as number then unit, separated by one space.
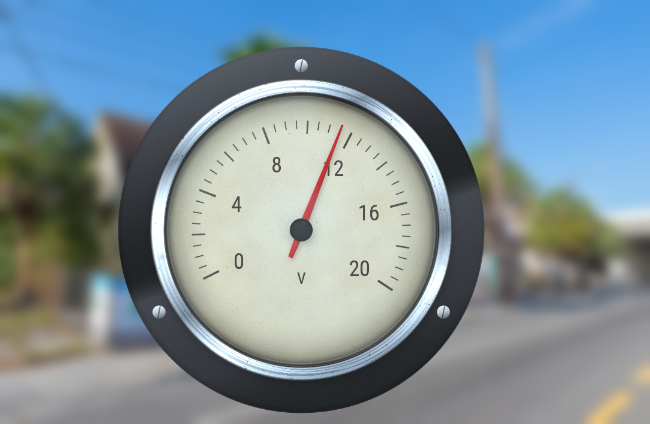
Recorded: 11.5 V
